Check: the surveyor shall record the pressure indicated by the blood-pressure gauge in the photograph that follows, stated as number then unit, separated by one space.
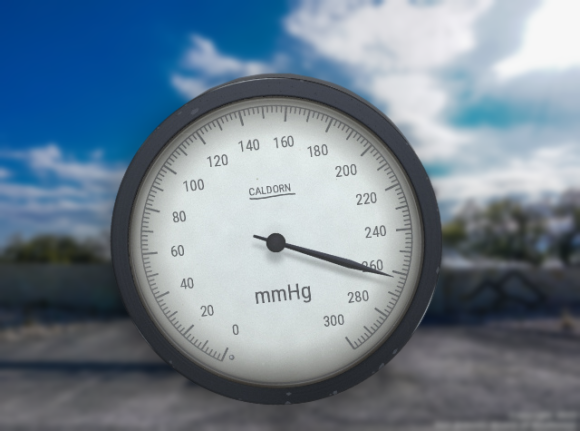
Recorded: 262 mmHg
